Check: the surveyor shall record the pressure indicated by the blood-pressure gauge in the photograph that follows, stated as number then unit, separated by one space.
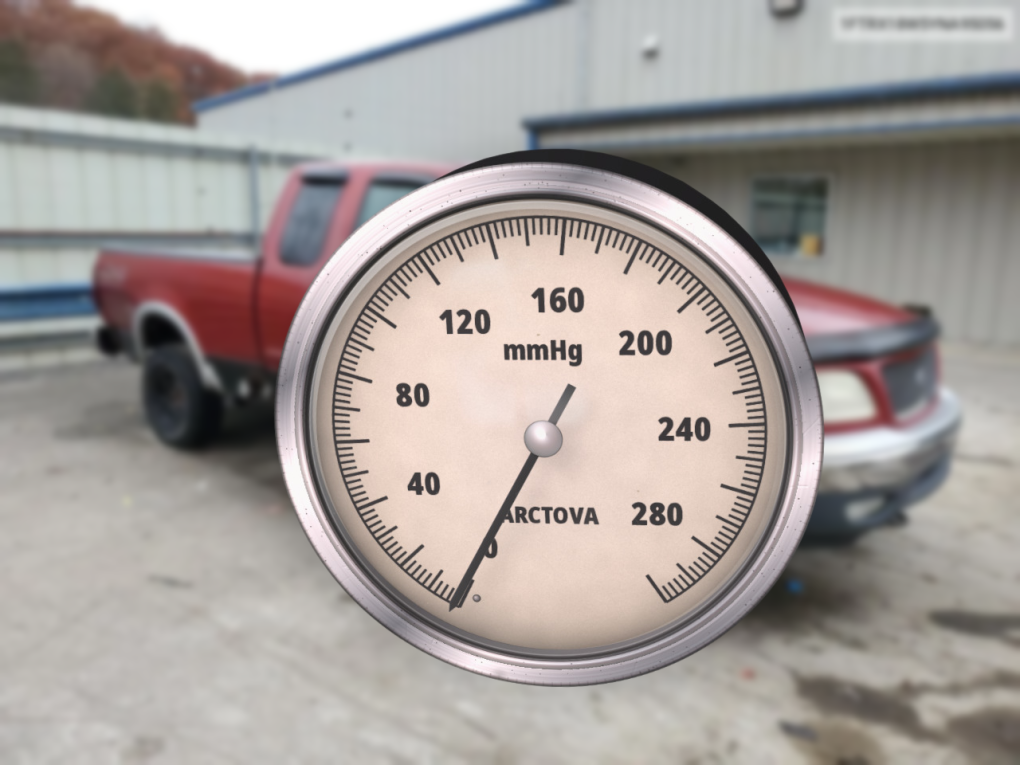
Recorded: 2 mmHg
